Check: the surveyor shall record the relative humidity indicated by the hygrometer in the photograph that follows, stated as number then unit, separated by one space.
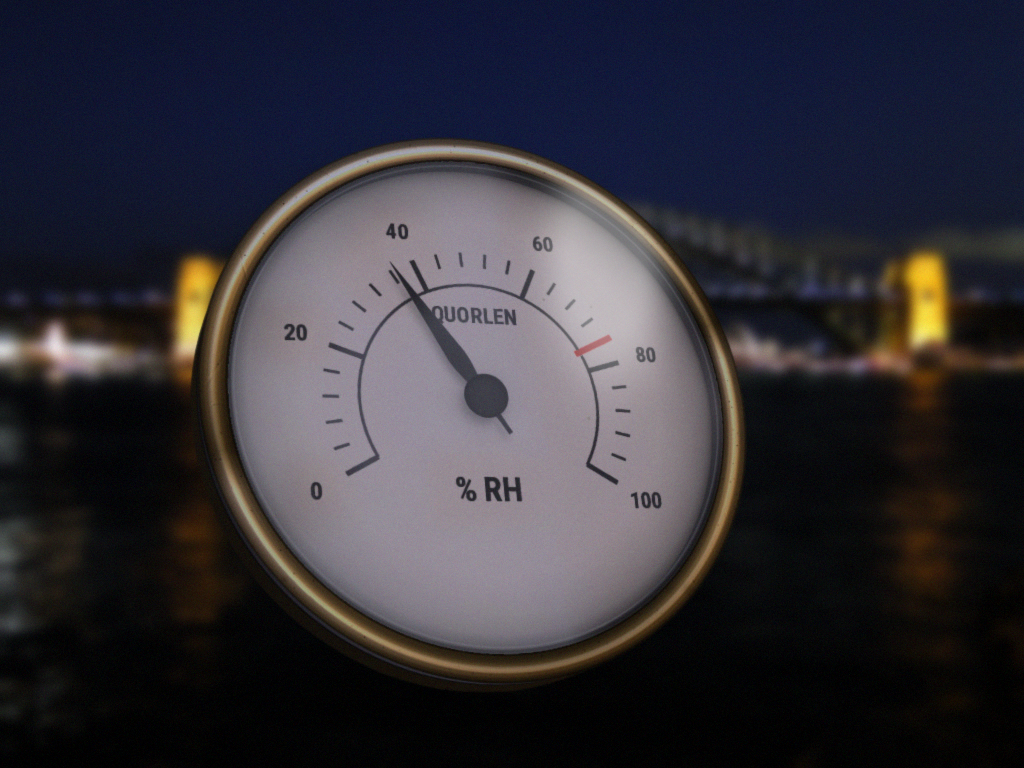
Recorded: 36 %
